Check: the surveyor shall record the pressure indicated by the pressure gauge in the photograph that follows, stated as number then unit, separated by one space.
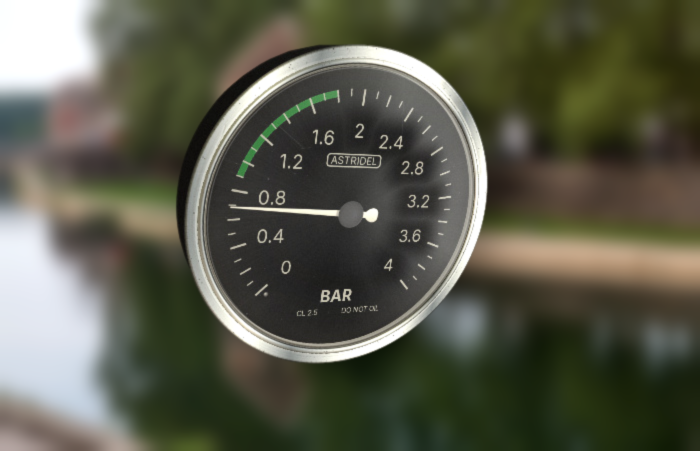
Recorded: 0.7 bar
